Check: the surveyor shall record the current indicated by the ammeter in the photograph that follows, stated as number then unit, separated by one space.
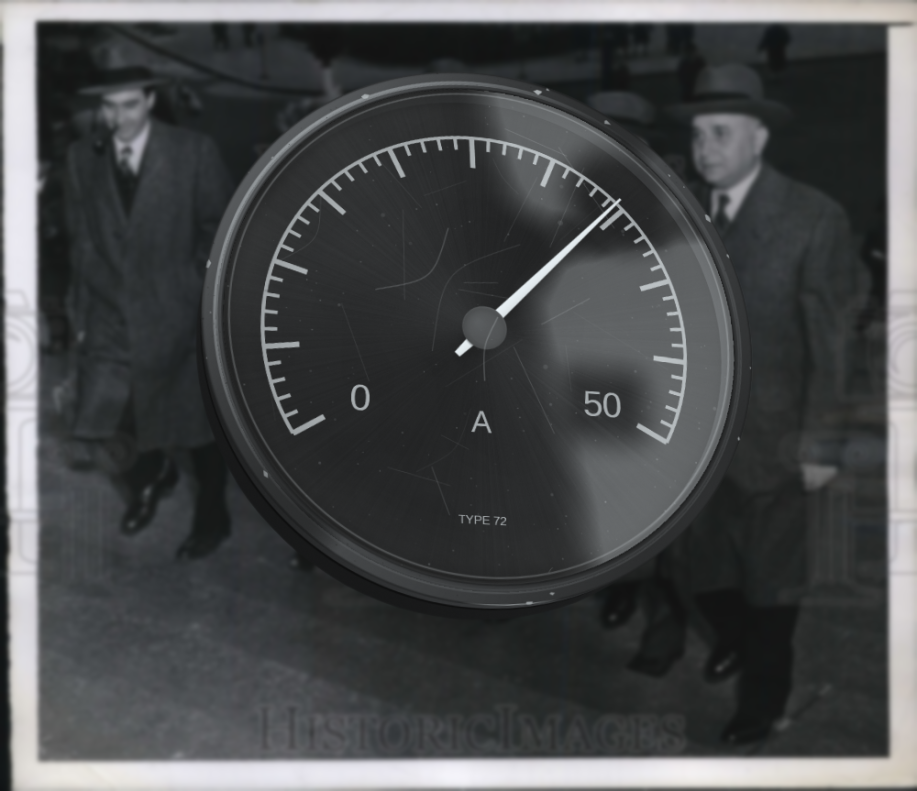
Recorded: 34.5 A
